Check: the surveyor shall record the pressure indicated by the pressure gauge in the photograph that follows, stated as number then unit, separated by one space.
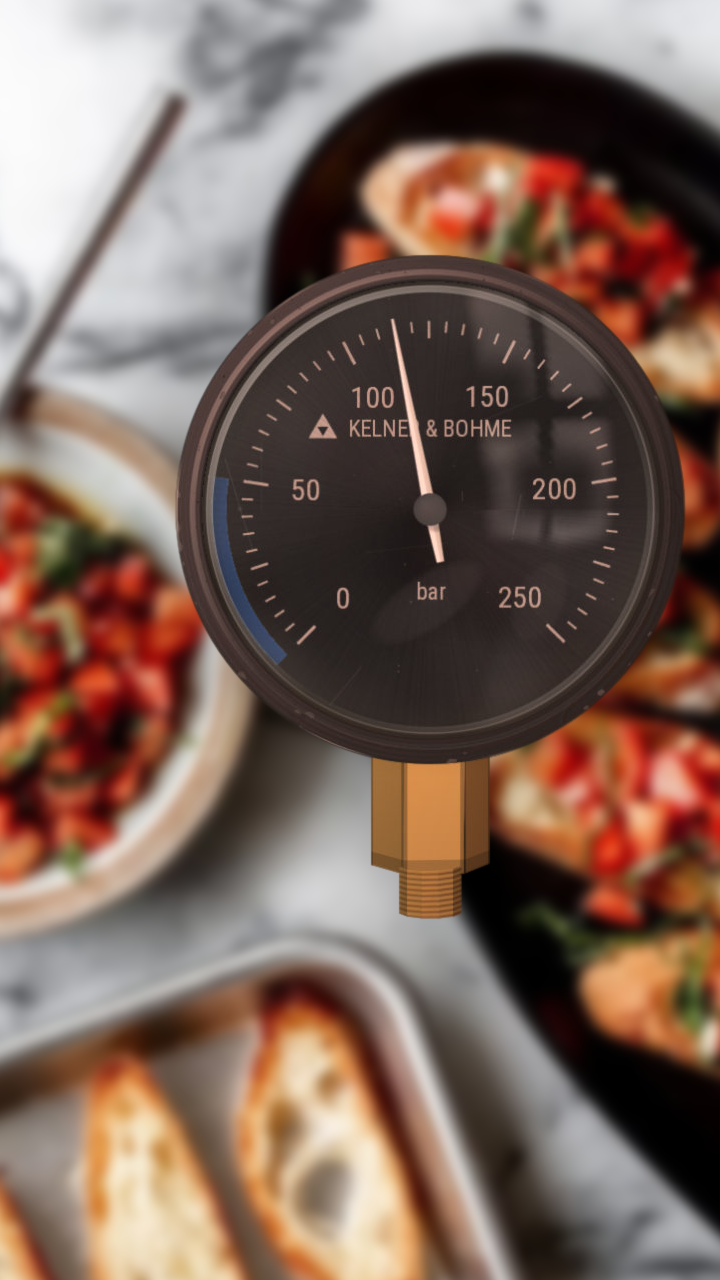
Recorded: 115 bar
